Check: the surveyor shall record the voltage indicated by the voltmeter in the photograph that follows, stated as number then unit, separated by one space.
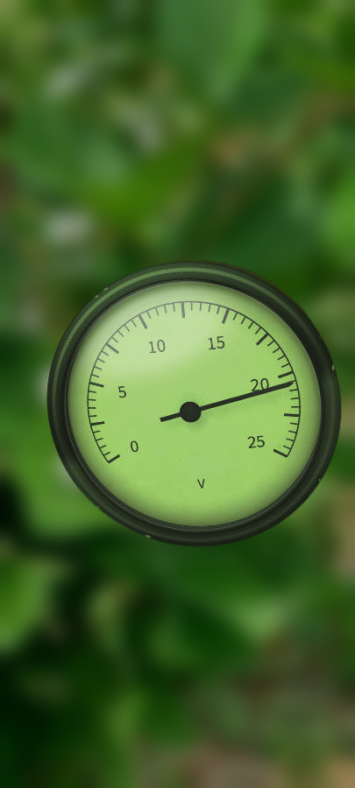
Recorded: 20.5 V
